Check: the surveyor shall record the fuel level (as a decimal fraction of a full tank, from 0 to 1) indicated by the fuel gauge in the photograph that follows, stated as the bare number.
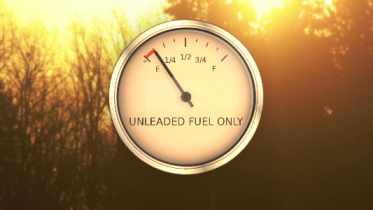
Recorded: 0.125
